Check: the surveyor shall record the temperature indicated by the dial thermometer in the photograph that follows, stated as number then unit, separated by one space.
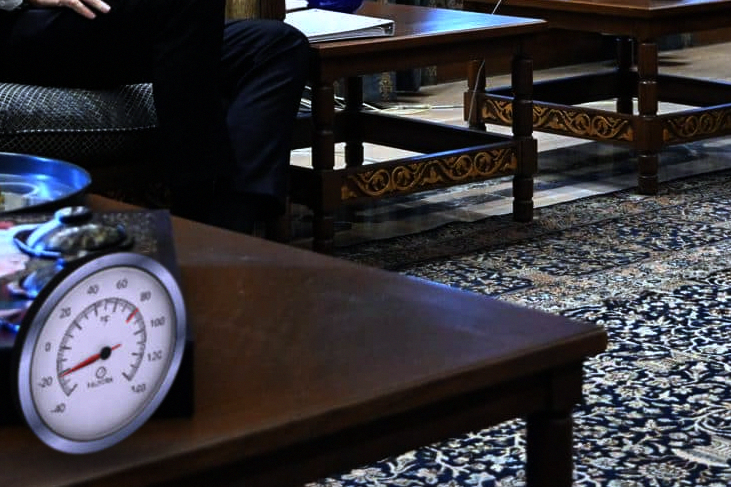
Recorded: -20 °F
